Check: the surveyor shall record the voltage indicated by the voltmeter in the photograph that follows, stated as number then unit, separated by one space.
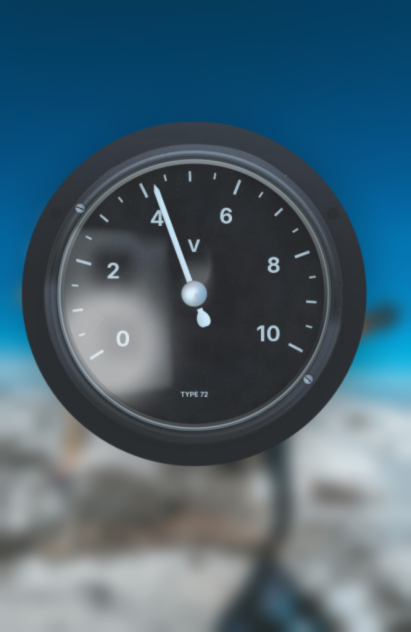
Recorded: 4.25 V
